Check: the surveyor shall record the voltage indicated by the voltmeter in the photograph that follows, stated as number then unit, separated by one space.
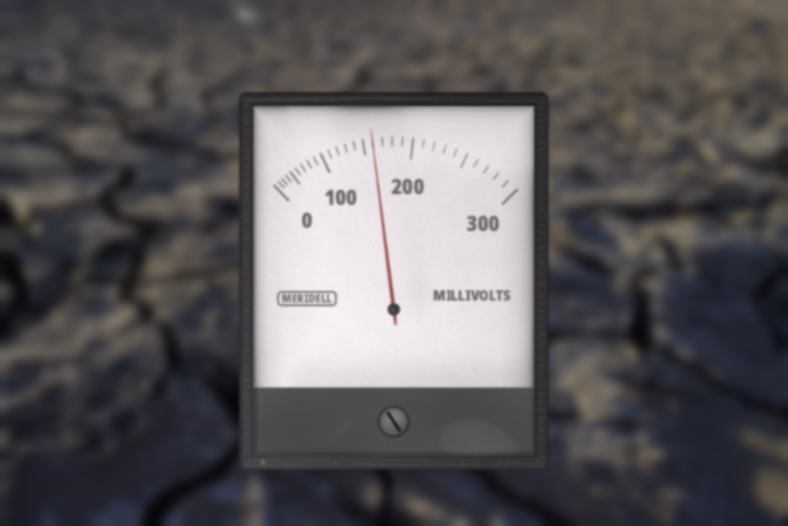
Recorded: 160 mV
